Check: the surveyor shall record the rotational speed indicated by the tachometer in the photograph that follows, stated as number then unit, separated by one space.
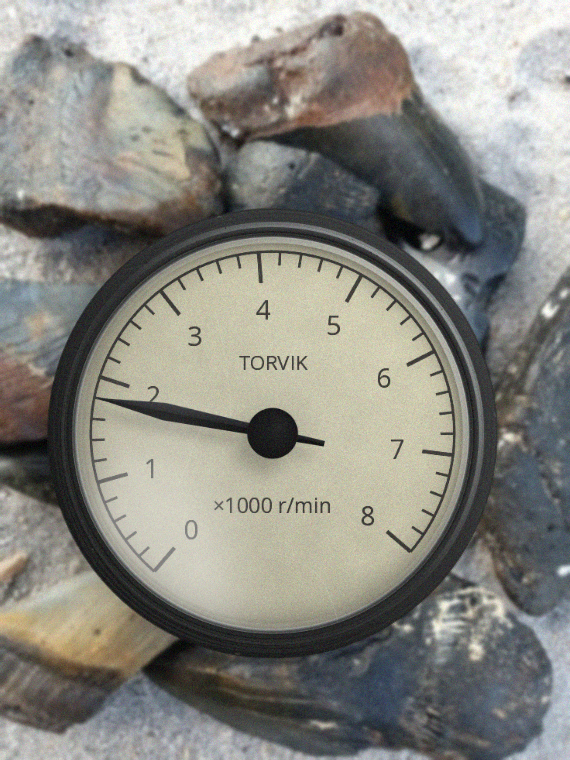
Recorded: 1800 rpm
